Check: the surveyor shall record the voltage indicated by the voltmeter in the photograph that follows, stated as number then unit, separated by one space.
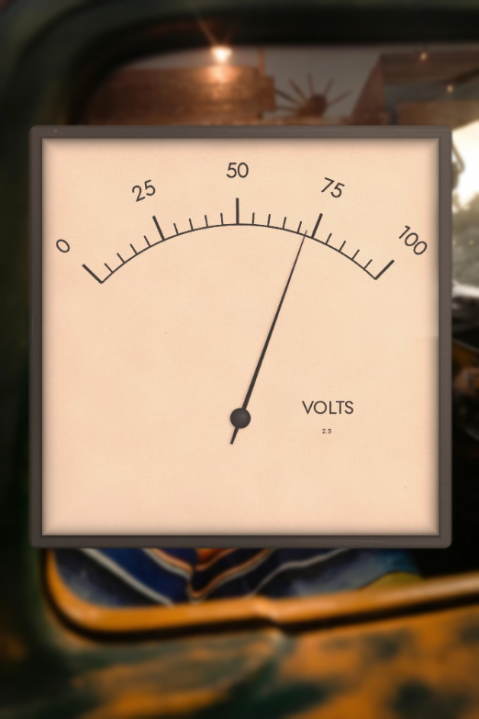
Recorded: 72.5 V
